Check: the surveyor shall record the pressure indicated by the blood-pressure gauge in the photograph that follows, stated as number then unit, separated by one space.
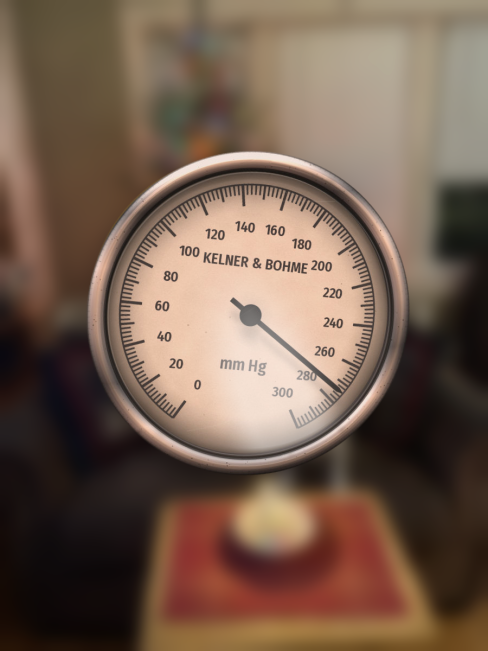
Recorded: 274 mmHg
